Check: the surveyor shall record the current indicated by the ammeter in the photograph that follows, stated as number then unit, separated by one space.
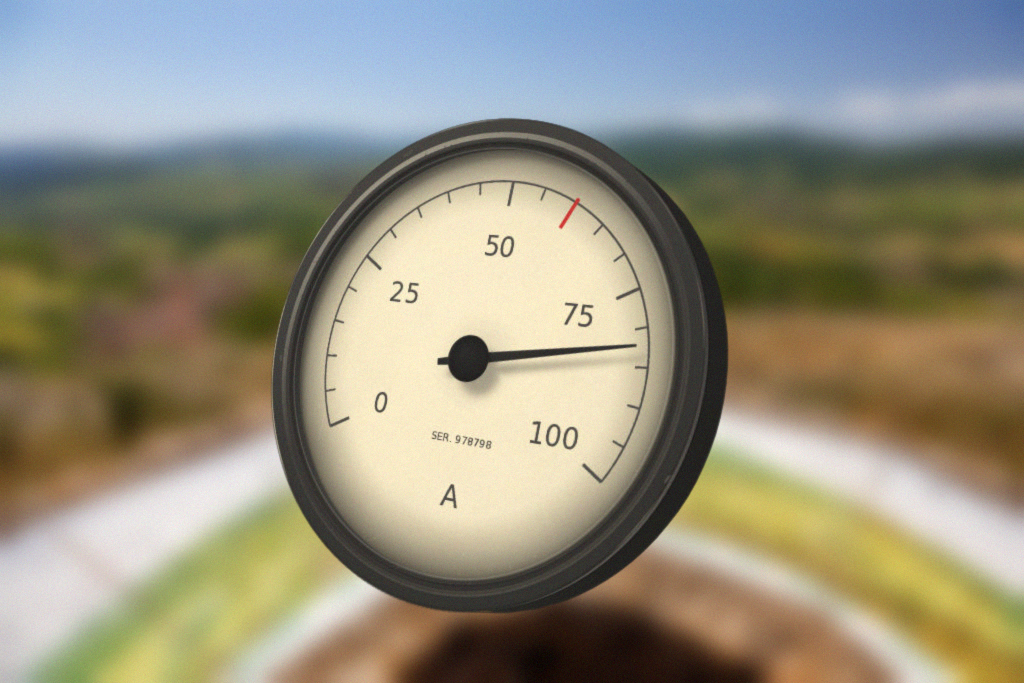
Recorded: 82.5 A
